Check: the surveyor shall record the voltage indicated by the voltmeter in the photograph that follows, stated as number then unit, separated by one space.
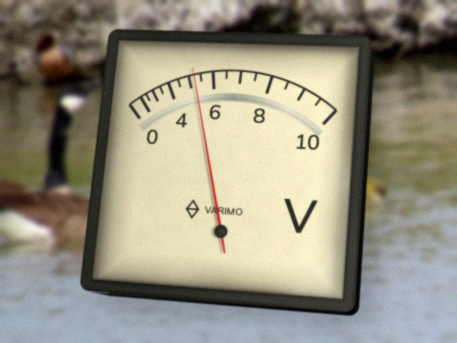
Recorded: 5.25 V
